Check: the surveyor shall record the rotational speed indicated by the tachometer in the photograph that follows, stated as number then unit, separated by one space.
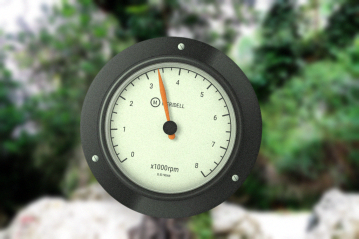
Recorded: 3375 rpm
